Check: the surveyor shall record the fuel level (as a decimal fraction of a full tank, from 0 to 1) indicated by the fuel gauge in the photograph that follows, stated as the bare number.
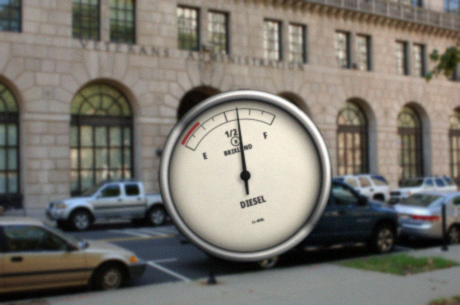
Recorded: 0.625
